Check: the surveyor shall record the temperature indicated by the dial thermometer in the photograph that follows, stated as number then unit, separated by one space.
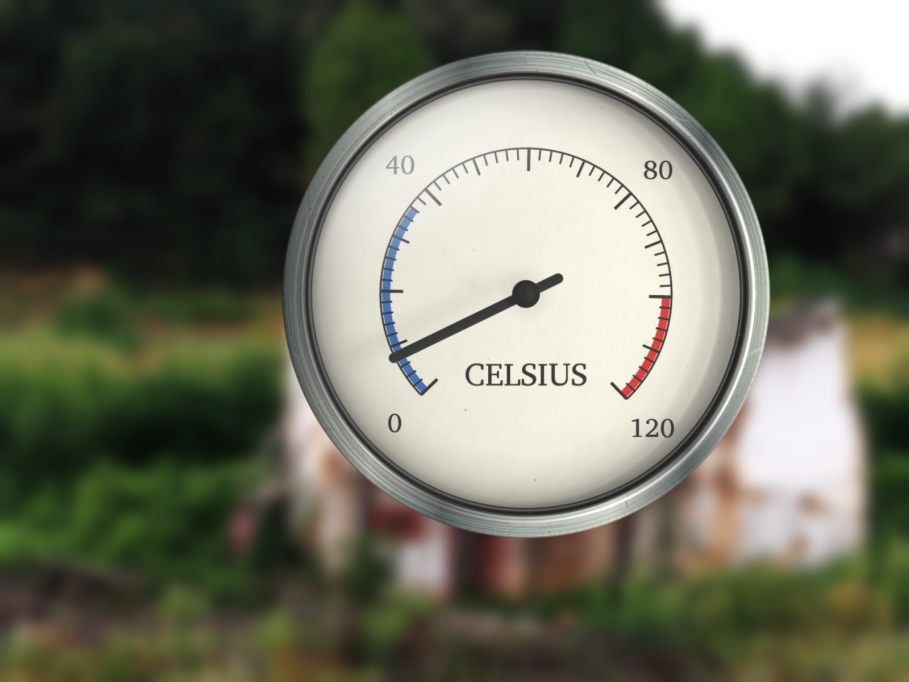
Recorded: 8 °C
